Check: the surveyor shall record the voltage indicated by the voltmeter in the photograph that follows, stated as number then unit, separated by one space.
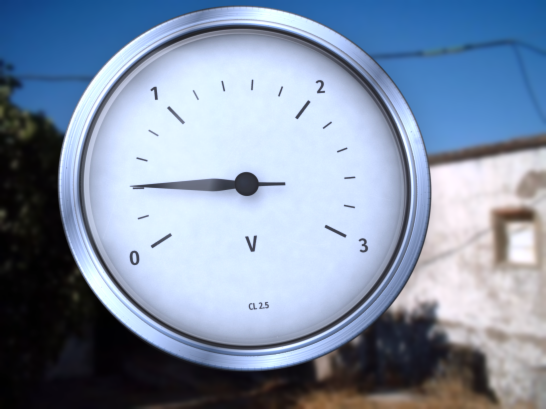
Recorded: 0.4 V
